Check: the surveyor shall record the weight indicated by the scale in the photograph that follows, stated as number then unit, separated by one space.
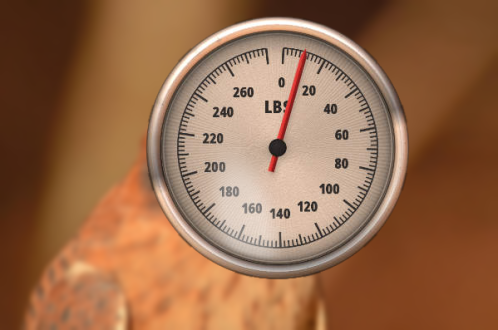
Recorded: 10 lb
